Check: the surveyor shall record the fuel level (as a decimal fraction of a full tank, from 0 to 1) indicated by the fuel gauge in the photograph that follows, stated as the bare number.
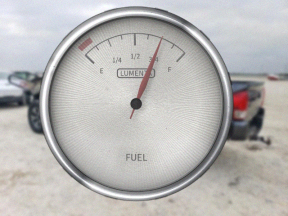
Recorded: 0.75
